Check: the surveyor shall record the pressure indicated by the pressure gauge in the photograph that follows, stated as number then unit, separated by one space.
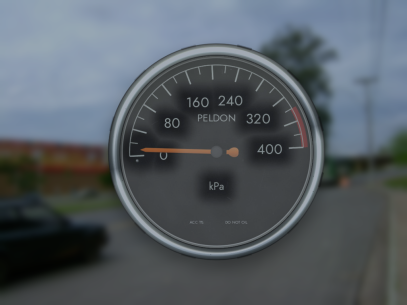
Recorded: 10 kPa
